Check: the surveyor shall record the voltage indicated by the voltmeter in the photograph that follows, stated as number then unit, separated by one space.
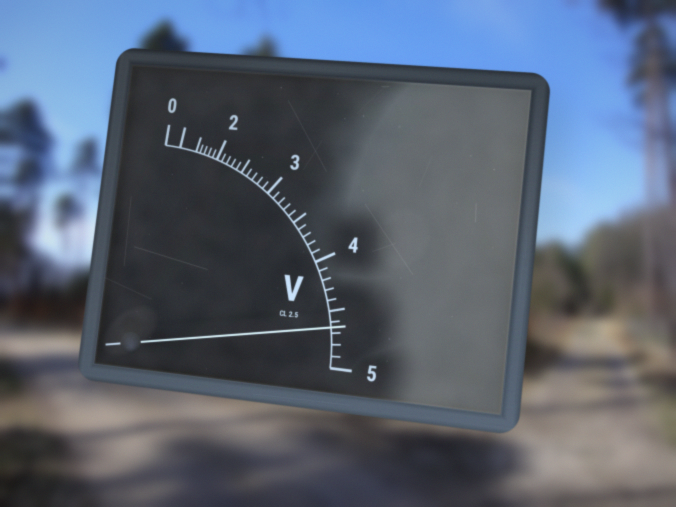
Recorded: 4.65 V
